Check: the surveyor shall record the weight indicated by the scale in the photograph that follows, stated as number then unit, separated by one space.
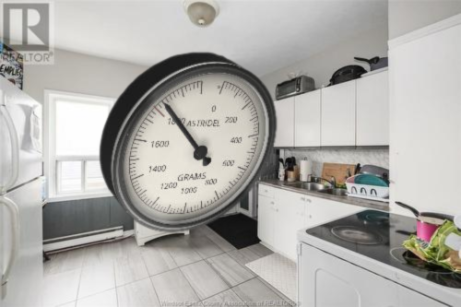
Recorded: 1800 g
